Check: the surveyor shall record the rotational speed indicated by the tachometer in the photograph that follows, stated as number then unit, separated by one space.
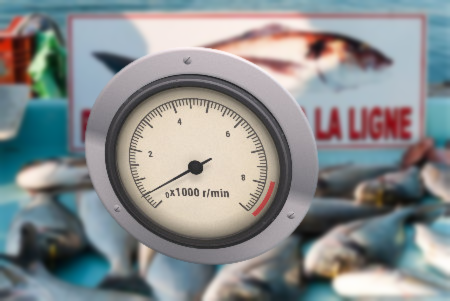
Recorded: 500 rpm
